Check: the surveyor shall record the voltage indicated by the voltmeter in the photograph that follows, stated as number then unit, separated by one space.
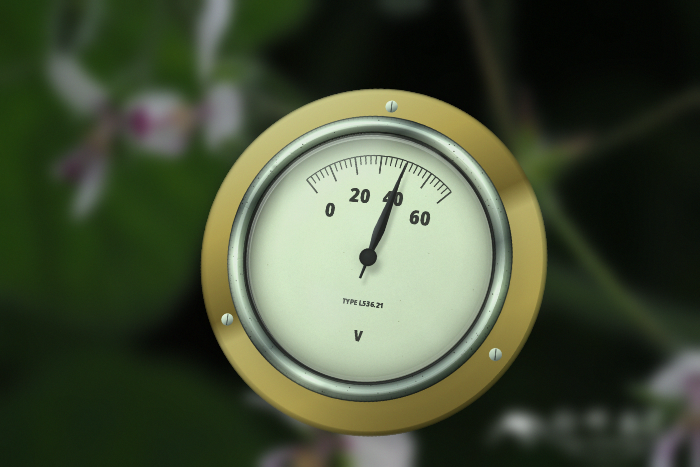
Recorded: 40 V
